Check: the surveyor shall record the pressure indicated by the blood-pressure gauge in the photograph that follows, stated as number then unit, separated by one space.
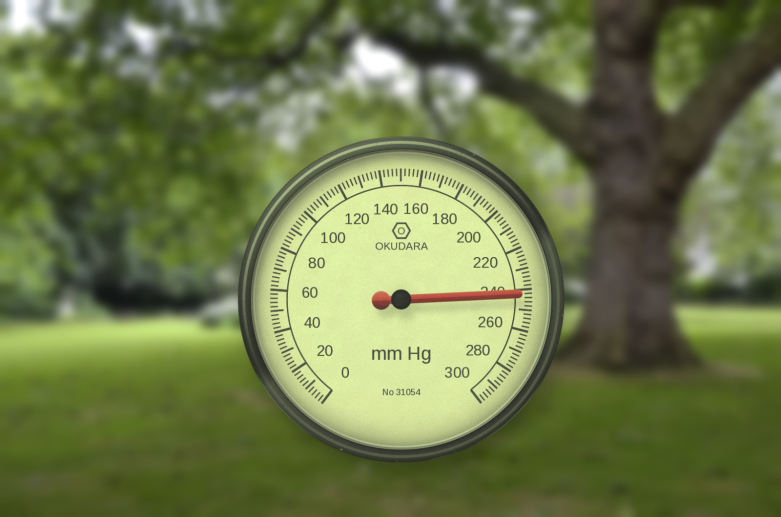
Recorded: 242 mmHg
